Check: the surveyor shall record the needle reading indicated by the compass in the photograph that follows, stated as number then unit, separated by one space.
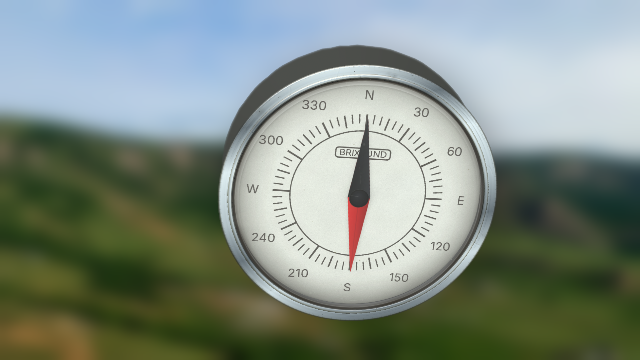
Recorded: 180 °
